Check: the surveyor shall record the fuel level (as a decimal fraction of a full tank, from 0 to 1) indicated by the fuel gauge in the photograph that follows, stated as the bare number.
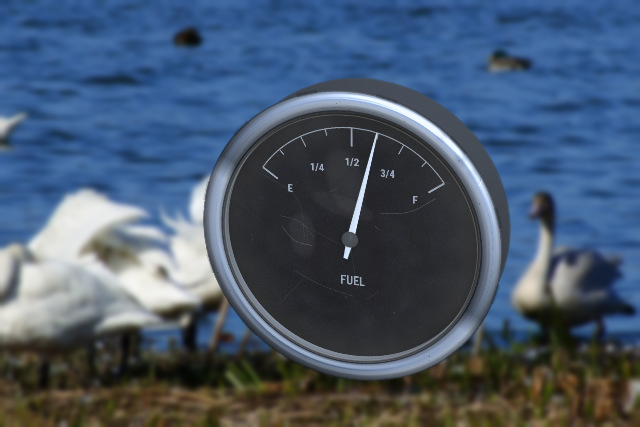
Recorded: 0.625
